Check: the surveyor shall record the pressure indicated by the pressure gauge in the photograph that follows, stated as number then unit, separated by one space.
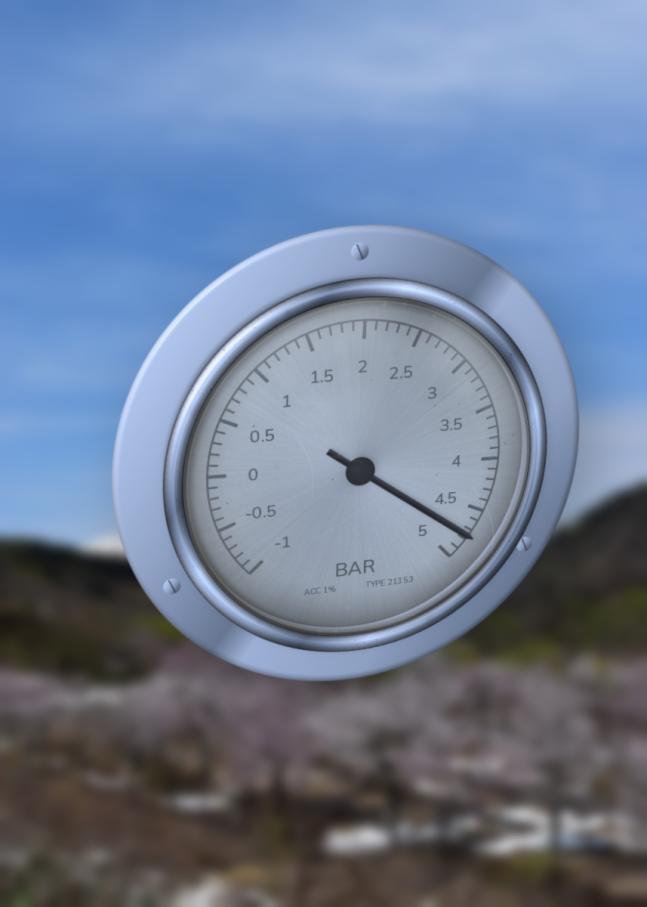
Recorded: 4.75 bar
